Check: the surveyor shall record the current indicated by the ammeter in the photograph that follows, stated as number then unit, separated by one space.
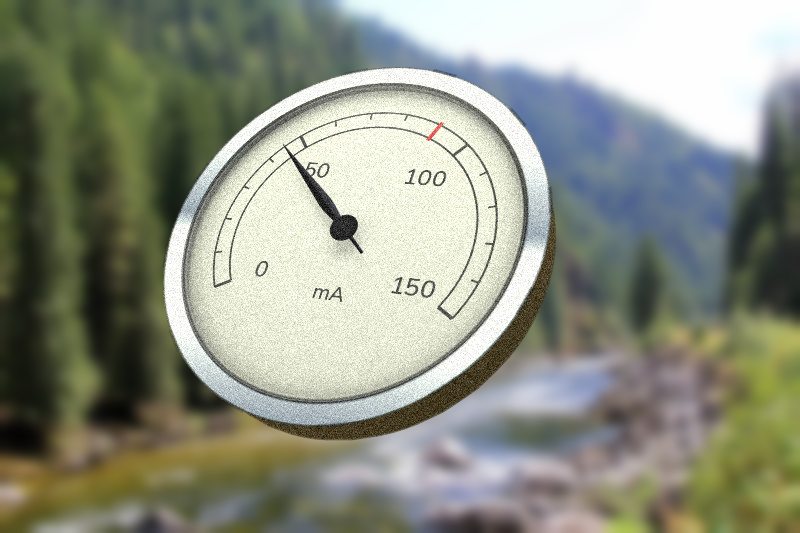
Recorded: 45 mA
